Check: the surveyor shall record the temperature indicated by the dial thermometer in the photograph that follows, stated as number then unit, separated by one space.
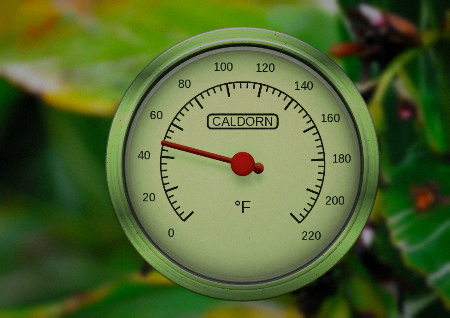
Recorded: 48 °F
